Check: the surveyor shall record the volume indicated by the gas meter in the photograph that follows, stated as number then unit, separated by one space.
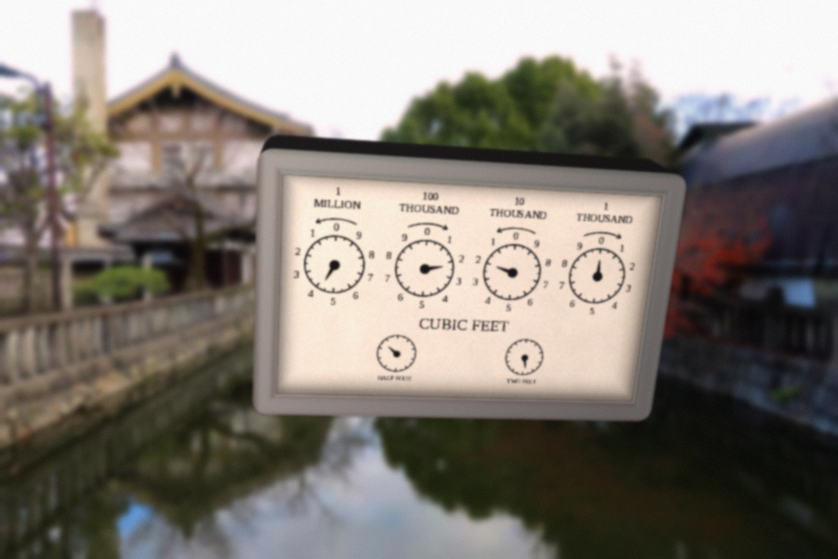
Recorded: 422000 ft³
